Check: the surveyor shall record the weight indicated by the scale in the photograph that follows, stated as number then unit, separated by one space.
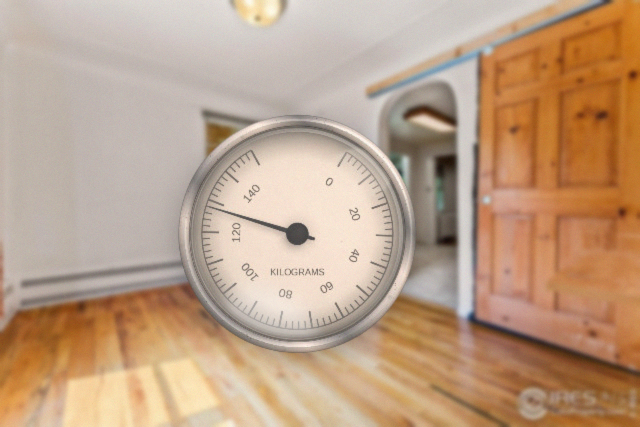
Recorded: 128 kg
